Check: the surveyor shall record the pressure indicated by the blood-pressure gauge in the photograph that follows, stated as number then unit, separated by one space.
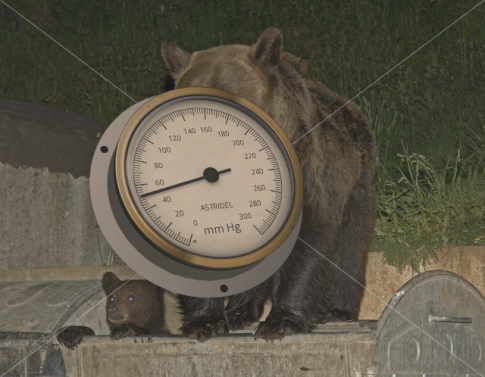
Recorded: 50 mmHg
